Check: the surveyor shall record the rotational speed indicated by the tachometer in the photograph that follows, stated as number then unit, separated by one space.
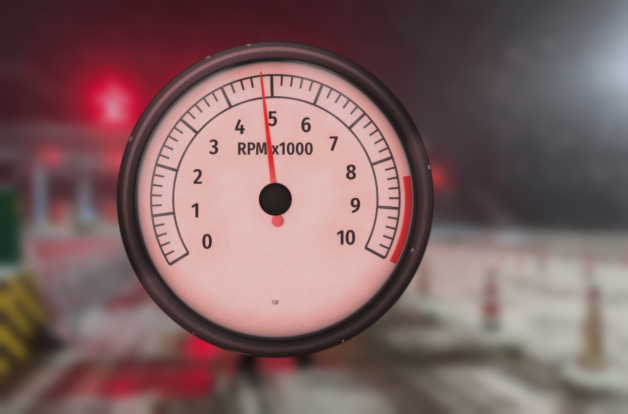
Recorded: 4800 rpm
